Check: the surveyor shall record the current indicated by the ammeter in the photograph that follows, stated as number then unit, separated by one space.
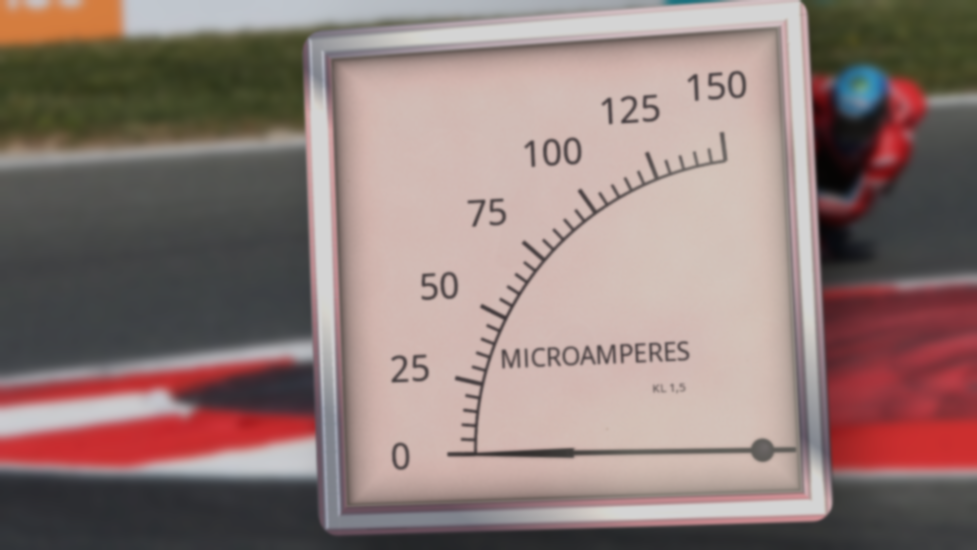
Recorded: 0 µA
